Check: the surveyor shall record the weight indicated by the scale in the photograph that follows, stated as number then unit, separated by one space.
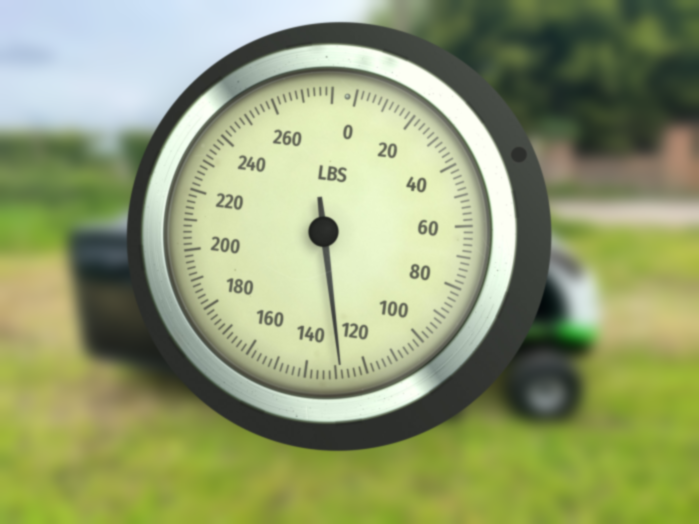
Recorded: 128 lb
